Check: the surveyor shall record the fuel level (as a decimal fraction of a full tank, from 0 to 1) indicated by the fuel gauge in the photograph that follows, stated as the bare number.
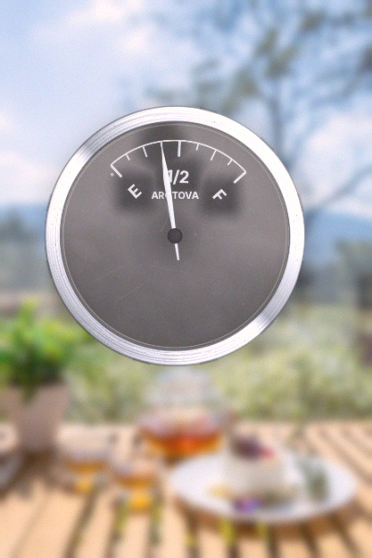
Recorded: 0.375
